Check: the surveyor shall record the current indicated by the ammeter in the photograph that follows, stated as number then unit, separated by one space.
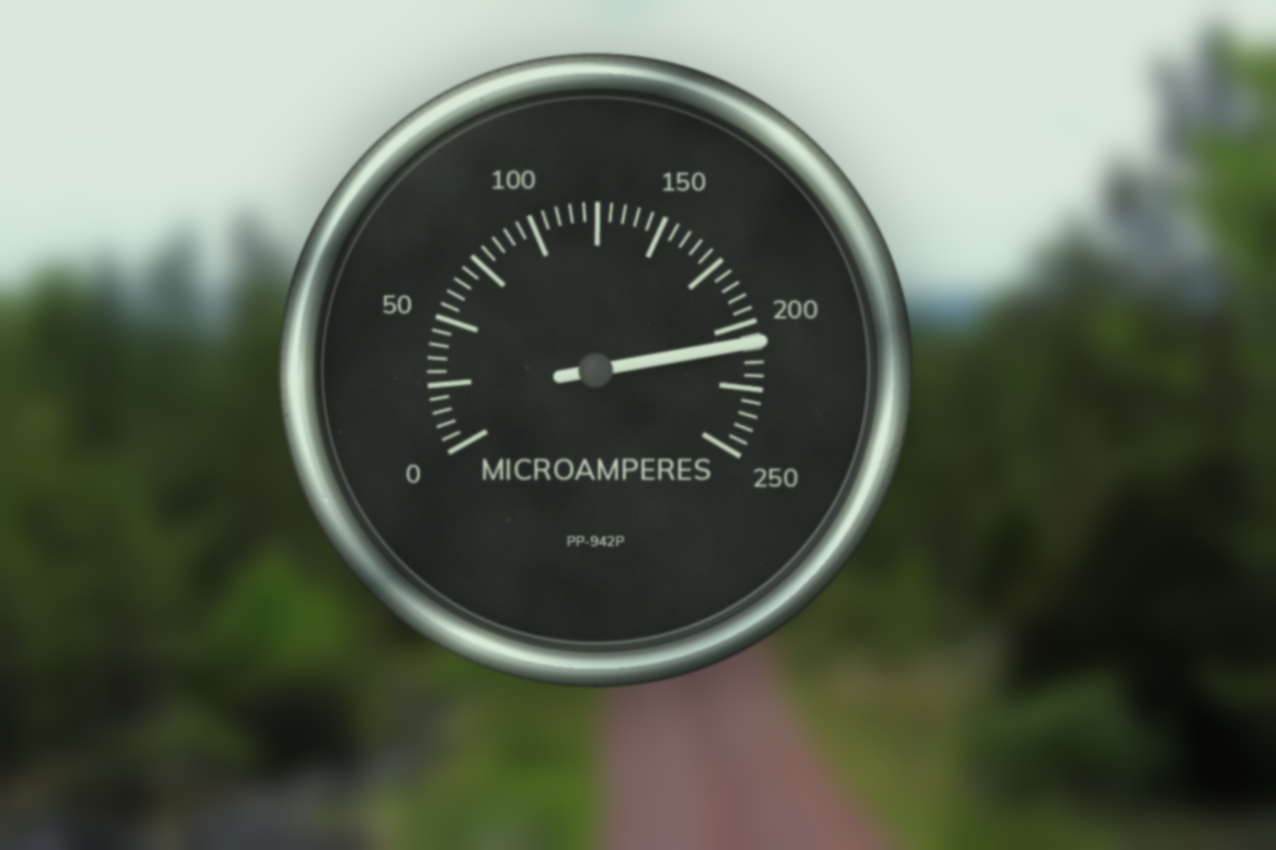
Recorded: 207.5 µA
